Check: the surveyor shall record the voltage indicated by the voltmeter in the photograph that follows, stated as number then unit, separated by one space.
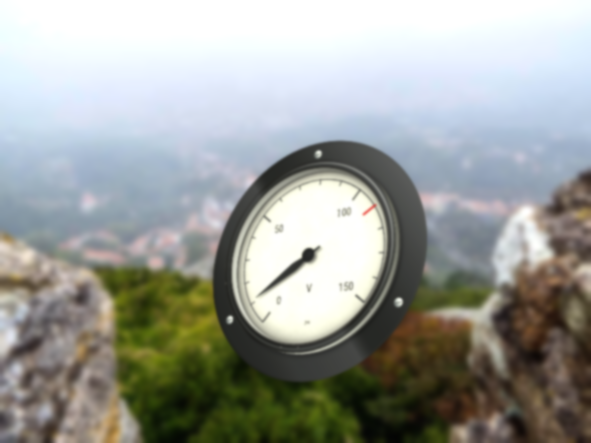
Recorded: 10 V
